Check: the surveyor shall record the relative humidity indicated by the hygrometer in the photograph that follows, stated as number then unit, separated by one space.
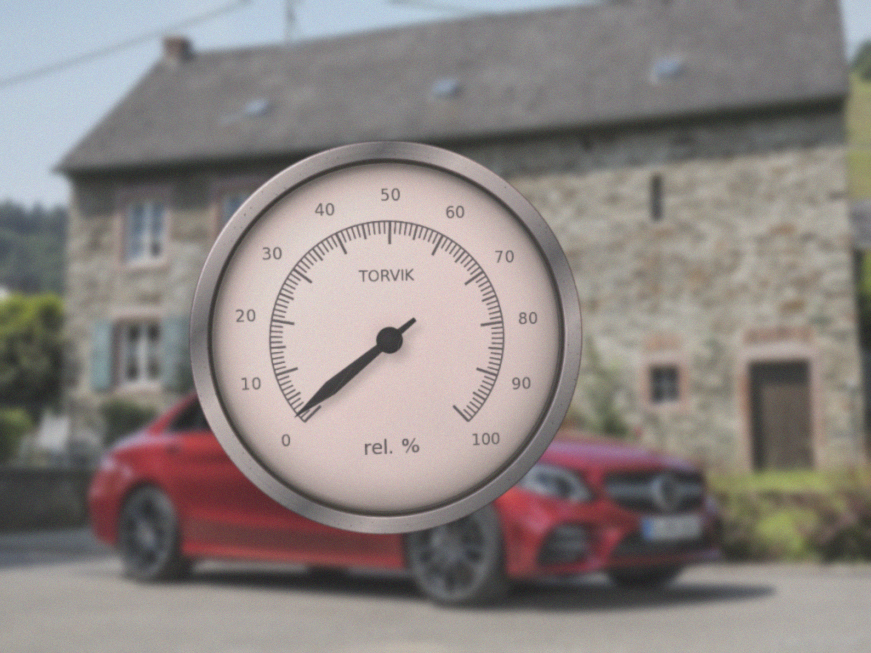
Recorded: 2 %
